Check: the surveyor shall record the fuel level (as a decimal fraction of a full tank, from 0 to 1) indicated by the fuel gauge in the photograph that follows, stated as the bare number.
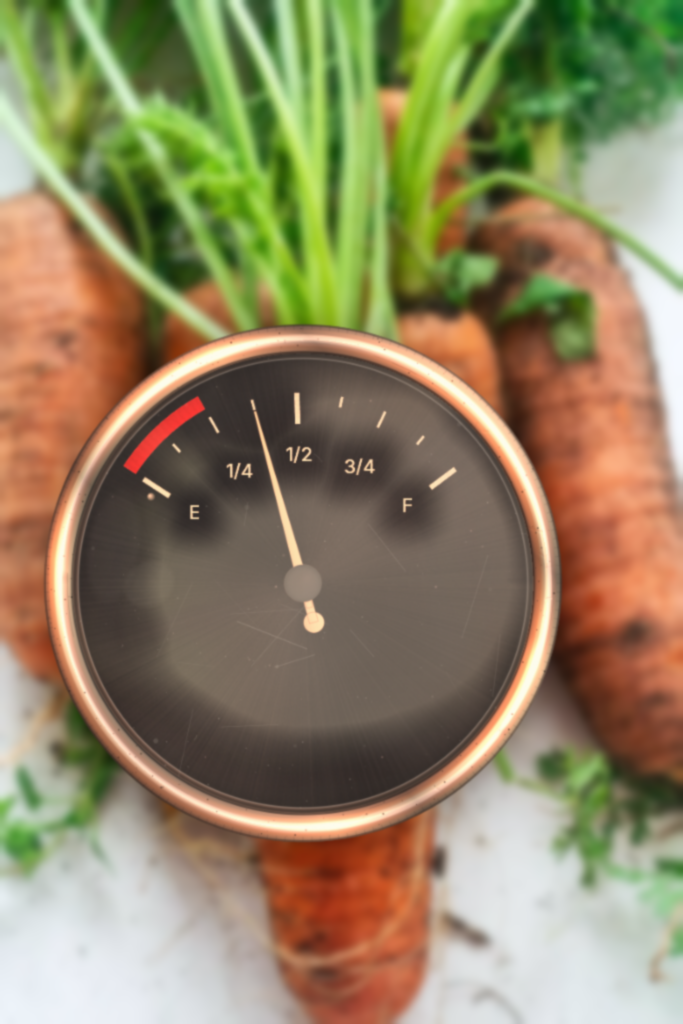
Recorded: 0.375
